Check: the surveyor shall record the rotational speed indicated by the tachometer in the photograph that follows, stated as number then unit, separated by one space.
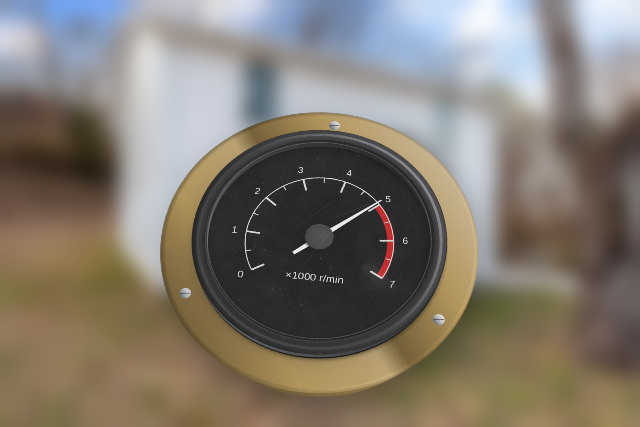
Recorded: 5000 rpm
